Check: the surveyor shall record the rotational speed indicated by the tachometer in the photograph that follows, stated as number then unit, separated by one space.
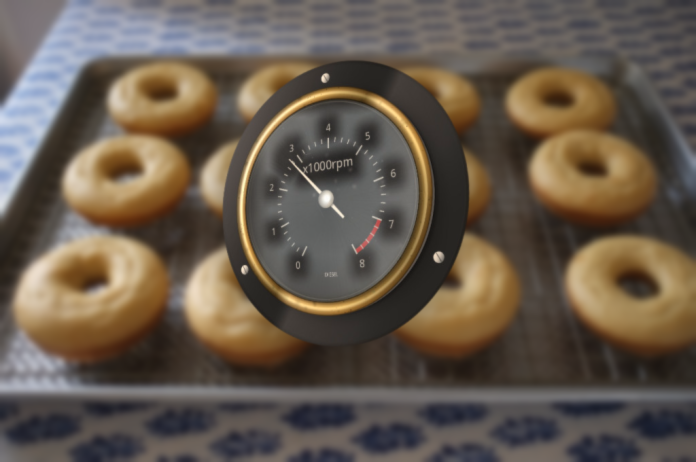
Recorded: 2800 rpm
